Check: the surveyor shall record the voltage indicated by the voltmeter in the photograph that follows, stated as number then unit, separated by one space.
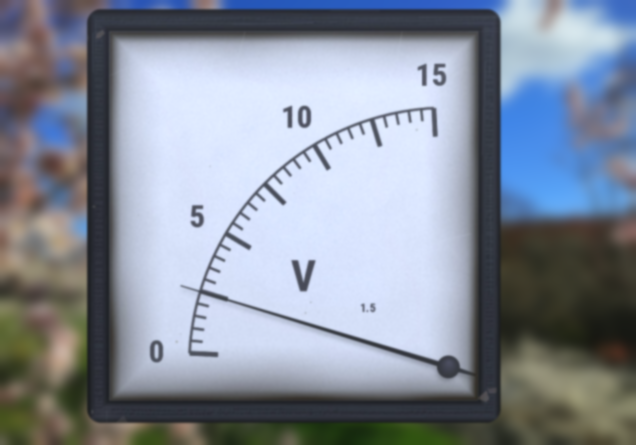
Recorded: 2.5 V
